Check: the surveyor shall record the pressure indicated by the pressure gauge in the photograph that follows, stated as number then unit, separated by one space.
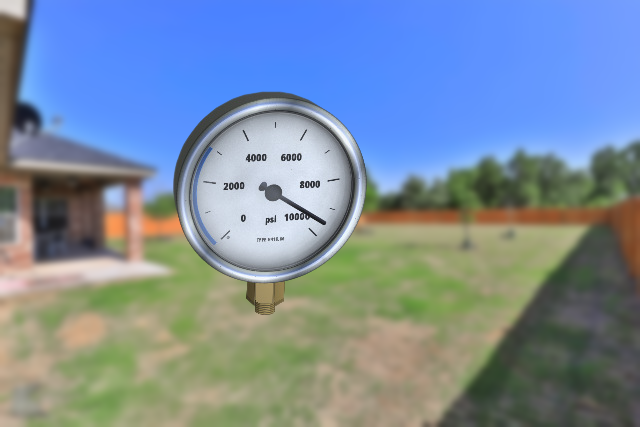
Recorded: 9500 psi
